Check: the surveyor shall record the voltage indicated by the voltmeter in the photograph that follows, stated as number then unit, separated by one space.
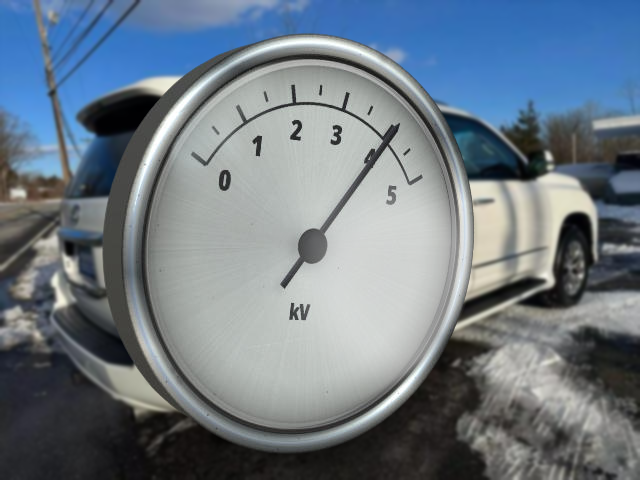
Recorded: 4 kV
